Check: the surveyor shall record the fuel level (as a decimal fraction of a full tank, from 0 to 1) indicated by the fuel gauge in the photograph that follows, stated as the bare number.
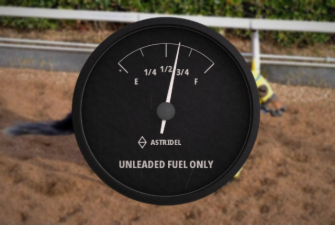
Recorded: 0.625
